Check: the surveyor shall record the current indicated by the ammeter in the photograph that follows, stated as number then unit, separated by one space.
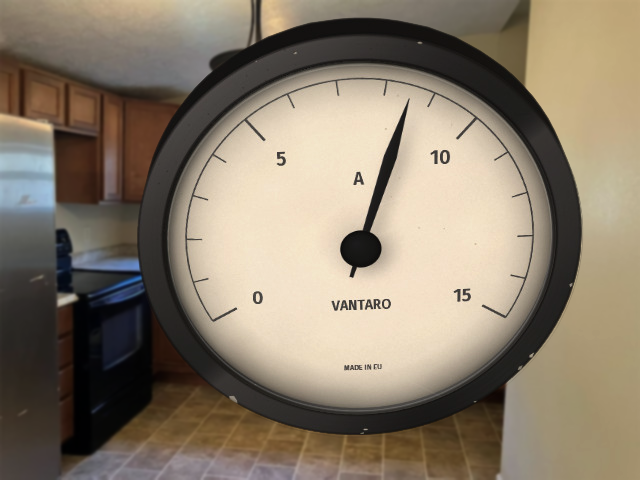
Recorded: 8.5 A
